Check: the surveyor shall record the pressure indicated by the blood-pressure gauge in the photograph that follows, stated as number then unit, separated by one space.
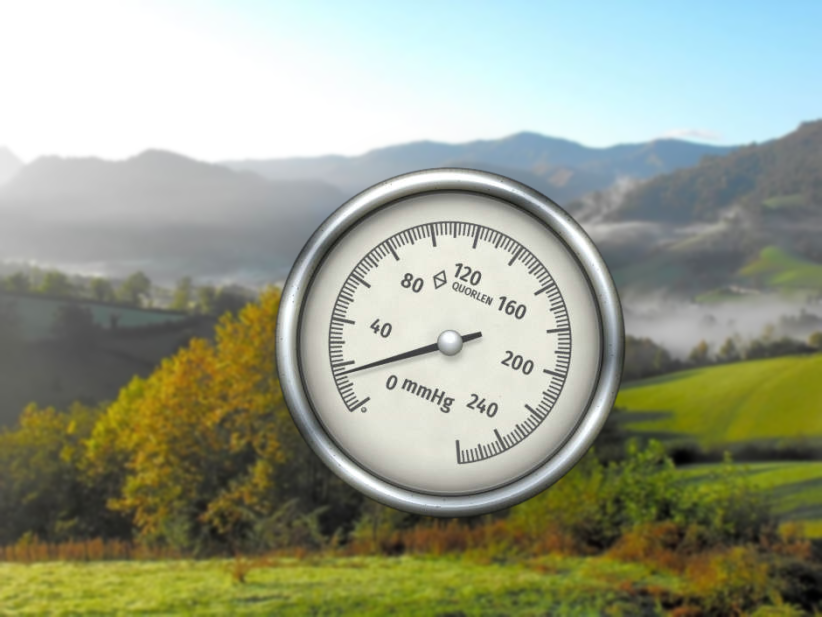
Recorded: 16 mmHg
